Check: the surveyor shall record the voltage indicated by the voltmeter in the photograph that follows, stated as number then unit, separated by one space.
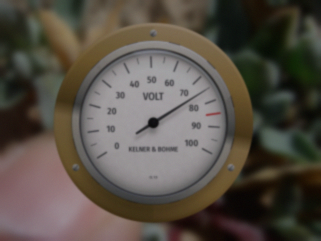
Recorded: 75 V
